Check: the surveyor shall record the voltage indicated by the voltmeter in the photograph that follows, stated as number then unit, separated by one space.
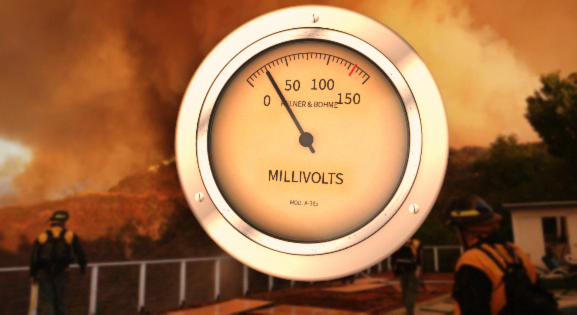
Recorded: 25 mV
